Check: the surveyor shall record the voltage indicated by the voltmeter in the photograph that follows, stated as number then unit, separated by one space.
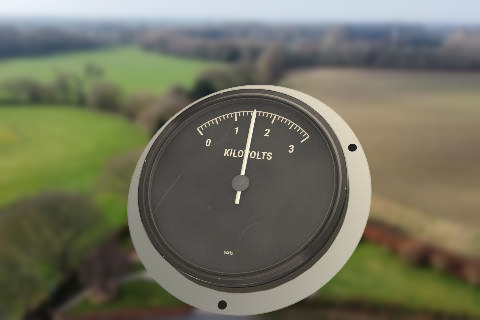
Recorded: 1.5 kV
